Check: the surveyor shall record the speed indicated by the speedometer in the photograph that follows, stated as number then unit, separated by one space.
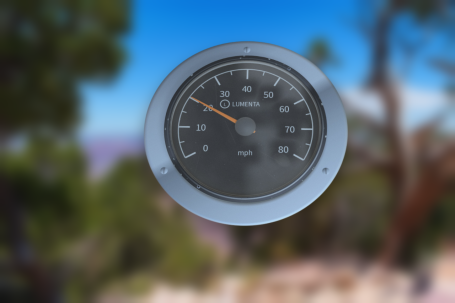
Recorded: 20 mph
